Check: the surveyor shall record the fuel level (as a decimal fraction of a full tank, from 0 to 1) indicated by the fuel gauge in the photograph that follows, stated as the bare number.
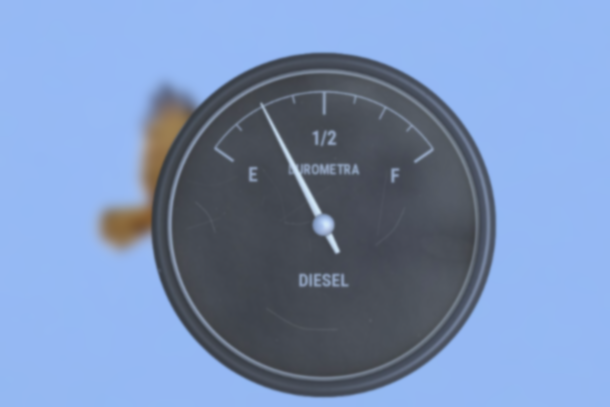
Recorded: 0.25
